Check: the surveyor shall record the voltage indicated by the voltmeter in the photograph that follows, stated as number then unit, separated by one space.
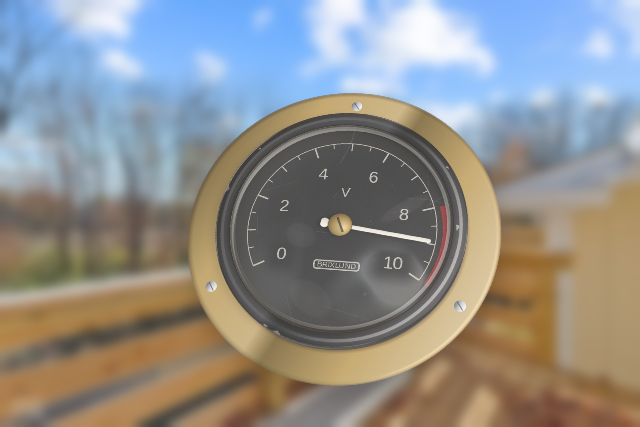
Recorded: 9 V
